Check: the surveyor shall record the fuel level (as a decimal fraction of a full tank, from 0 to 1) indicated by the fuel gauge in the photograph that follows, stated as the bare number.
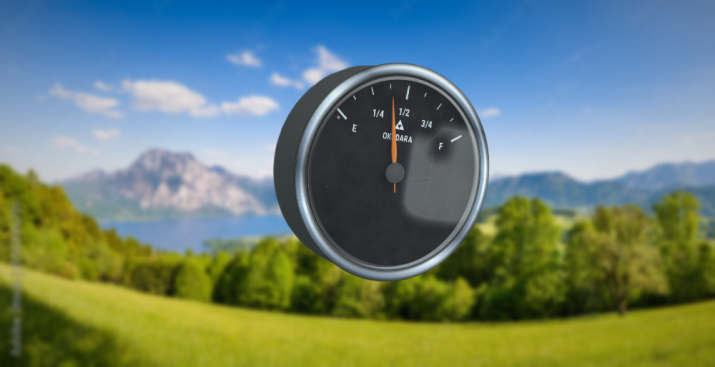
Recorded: 0.375
